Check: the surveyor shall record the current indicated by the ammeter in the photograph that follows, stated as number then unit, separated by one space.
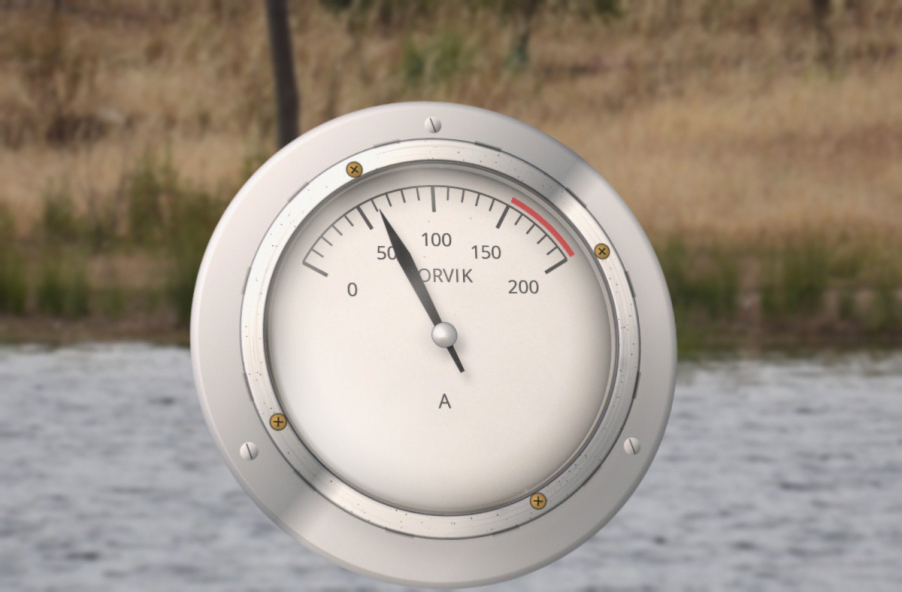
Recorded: 60 A
